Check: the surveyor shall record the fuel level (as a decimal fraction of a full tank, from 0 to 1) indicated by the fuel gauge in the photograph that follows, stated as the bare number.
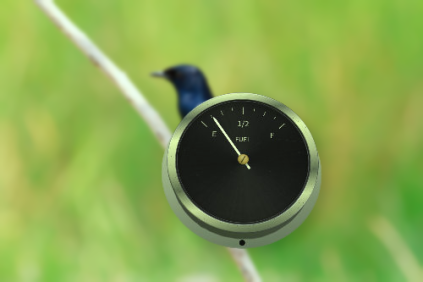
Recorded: 0.125
